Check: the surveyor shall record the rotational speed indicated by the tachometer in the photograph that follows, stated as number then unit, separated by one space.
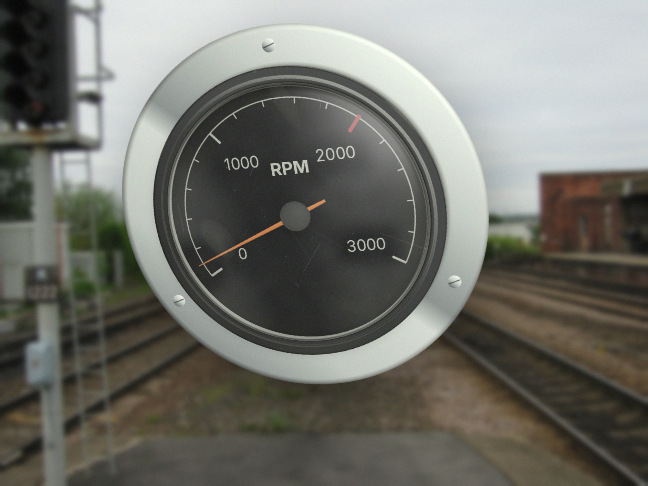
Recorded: 100 rpm
